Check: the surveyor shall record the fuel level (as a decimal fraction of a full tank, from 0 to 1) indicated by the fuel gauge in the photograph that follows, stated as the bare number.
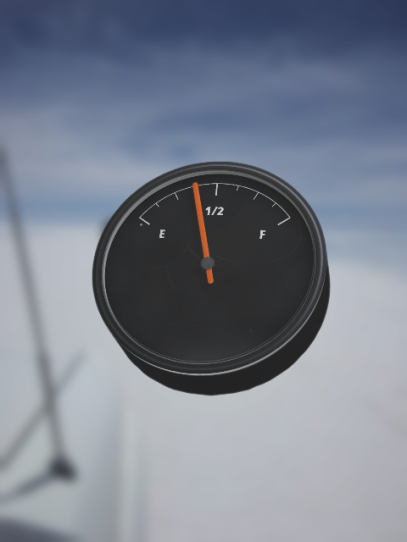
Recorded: 0.375
